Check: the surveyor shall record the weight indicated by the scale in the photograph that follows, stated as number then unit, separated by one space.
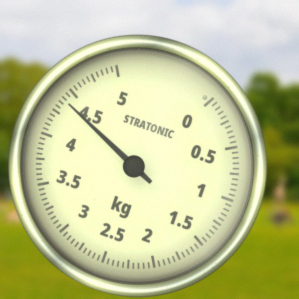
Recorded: 4.4 kg
